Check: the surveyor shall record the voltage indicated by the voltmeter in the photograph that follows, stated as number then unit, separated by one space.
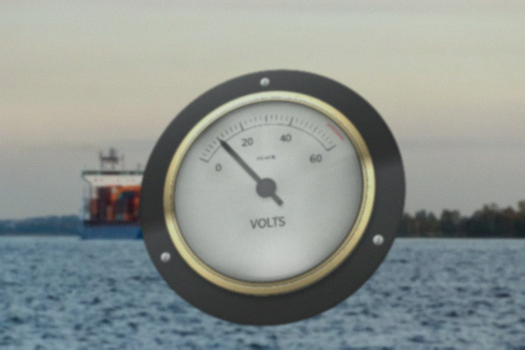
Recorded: 10 V
